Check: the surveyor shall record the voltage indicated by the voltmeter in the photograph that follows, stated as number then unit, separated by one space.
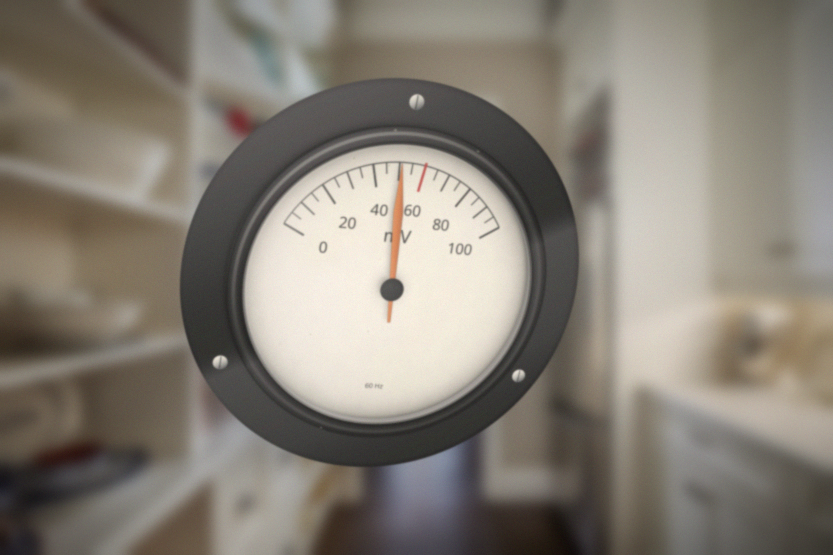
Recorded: 50 mV
